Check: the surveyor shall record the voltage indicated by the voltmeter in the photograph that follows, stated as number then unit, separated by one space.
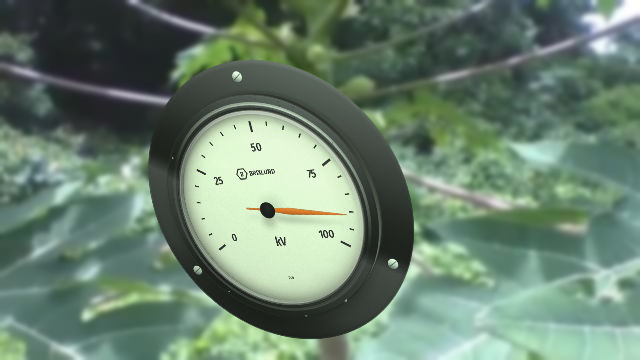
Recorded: 90 kV
